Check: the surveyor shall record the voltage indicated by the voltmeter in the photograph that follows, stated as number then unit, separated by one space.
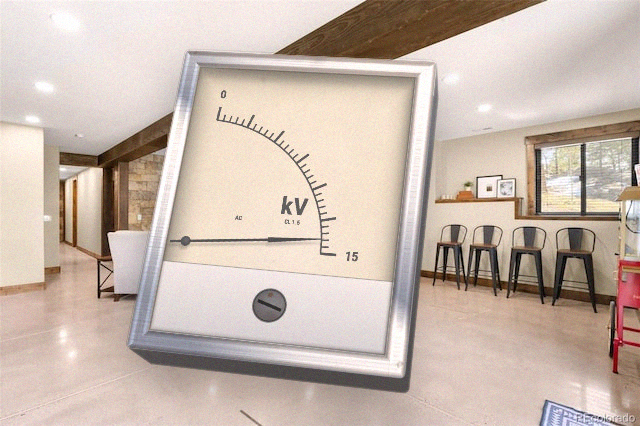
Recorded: 14 kV
